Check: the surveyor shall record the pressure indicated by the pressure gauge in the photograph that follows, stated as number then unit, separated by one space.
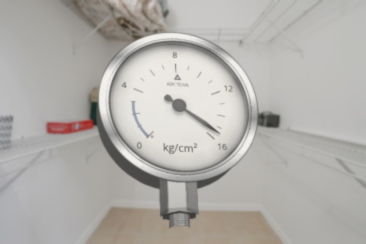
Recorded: 15.5 kg/cm²
